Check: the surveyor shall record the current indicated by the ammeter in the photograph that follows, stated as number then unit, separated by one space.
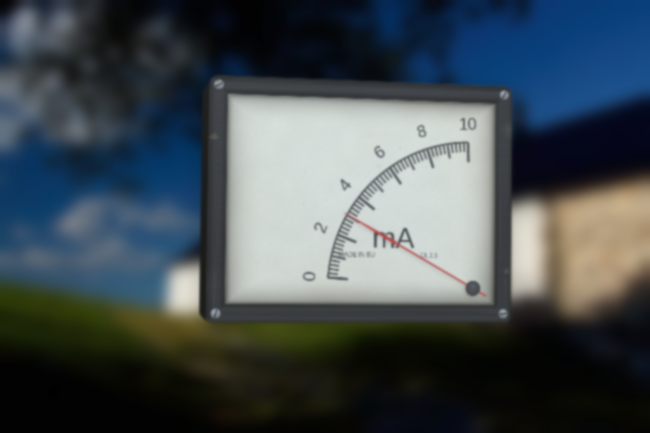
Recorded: 3 mA
